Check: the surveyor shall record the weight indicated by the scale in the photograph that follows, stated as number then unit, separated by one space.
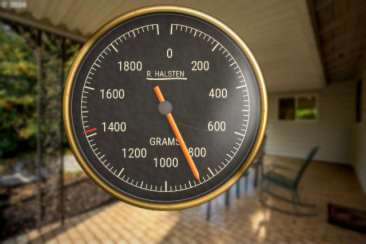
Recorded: 860 g
